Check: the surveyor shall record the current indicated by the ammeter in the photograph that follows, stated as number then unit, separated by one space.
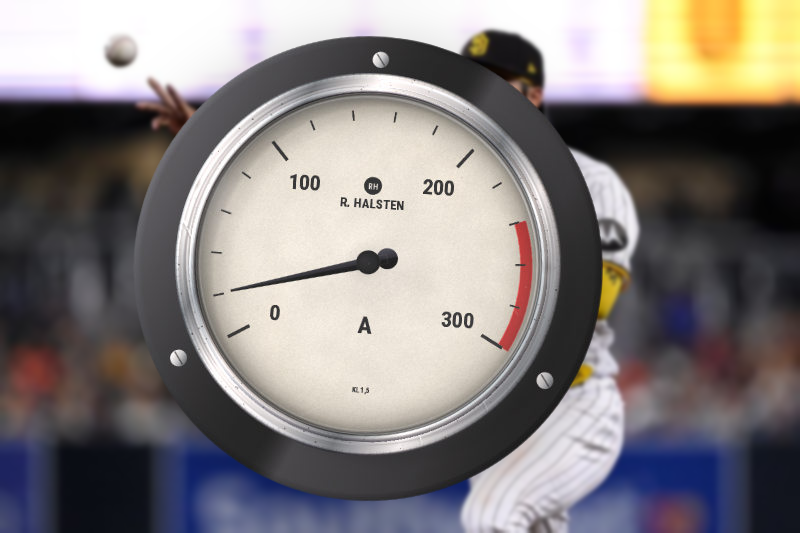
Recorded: 20 A
